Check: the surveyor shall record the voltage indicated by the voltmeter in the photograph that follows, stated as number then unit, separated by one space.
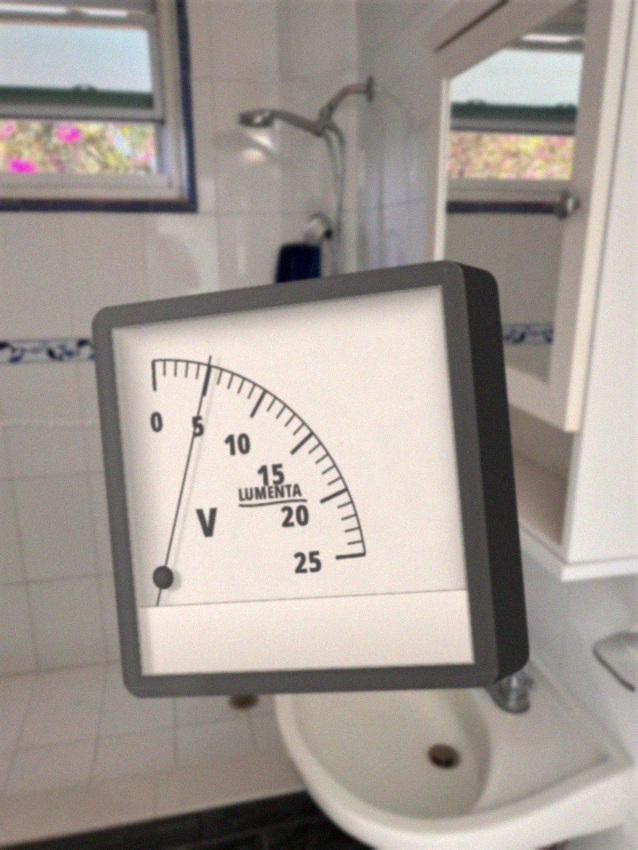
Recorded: 5 V
